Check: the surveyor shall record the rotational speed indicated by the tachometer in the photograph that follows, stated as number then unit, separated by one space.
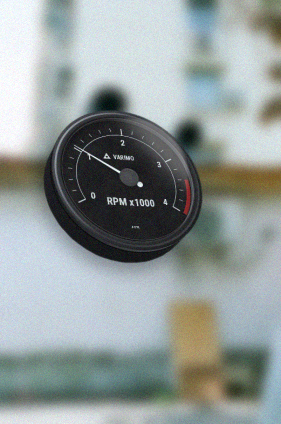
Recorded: 1000 rpm
